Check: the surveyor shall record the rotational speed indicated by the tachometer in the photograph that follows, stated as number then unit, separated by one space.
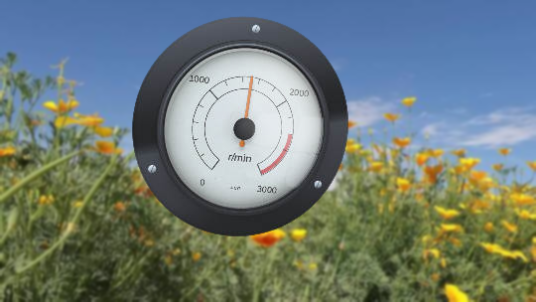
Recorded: 1500 rpm
